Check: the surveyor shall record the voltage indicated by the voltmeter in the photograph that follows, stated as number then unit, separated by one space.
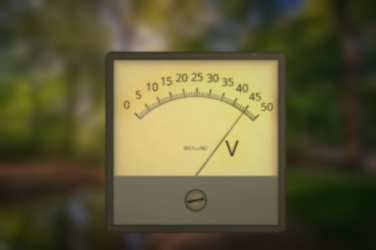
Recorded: 45 V
